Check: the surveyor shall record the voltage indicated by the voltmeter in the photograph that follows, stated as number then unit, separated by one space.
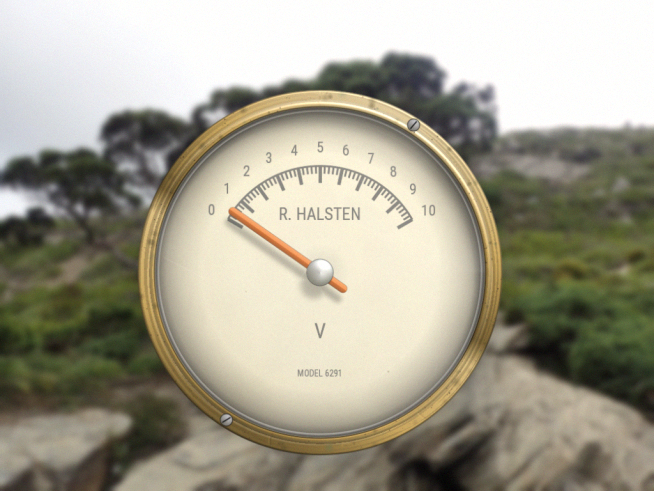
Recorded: 0.4 V
